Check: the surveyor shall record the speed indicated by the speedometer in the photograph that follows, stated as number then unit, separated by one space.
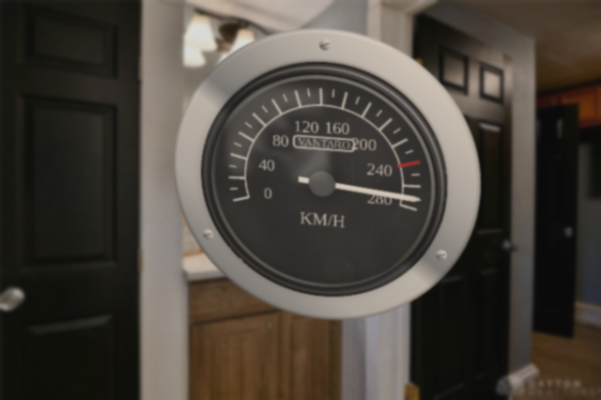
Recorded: 270 km/h
